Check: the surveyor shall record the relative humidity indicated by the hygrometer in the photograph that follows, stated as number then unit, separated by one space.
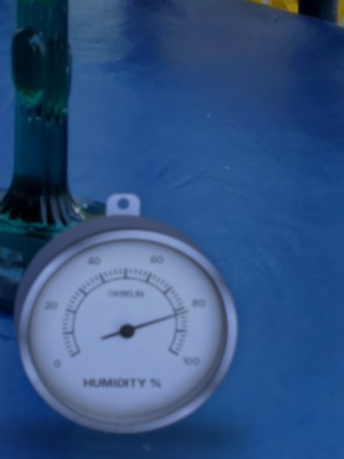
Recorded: 80 %
